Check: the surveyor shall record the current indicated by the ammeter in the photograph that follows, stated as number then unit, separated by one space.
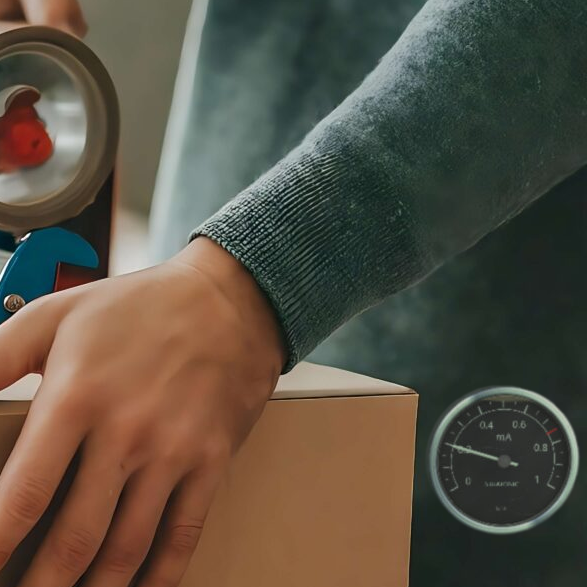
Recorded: 0.2 mA
